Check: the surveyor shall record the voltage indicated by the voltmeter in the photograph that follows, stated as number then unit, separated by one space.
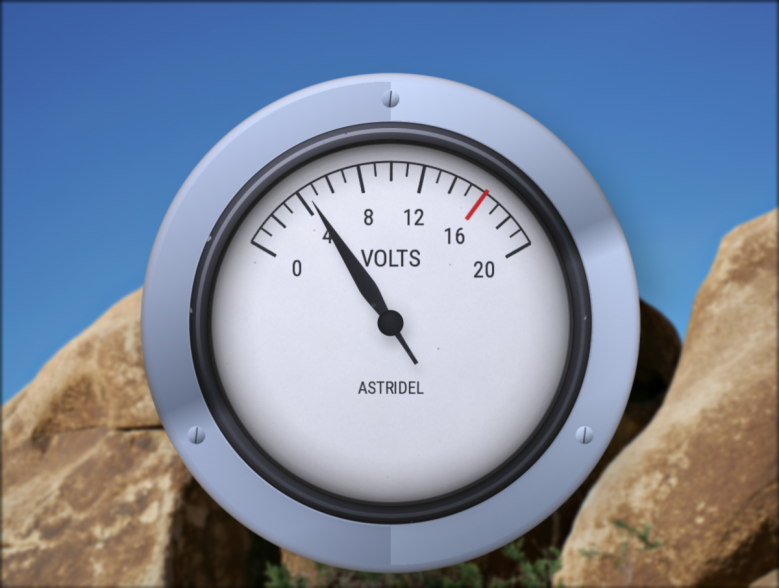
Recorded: 4.5 V
